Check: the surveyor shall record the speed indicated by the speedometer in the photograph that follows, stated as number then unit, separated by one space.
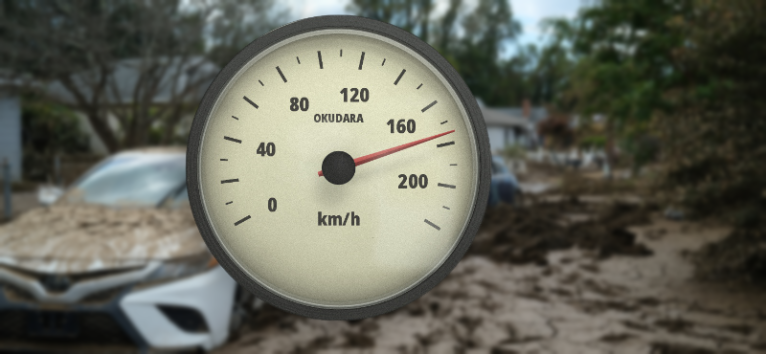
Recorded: 175 km/h
